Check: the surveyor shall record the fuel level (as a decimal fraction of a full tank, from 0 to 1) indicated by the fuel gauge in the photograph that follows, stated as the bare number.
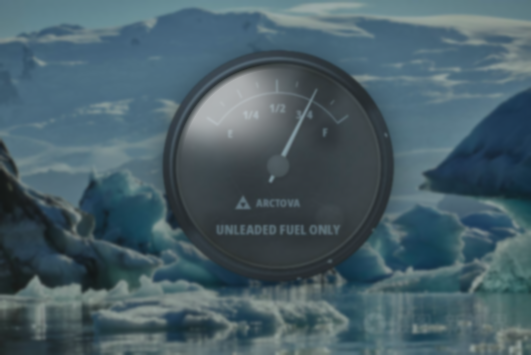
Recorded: 0.75
